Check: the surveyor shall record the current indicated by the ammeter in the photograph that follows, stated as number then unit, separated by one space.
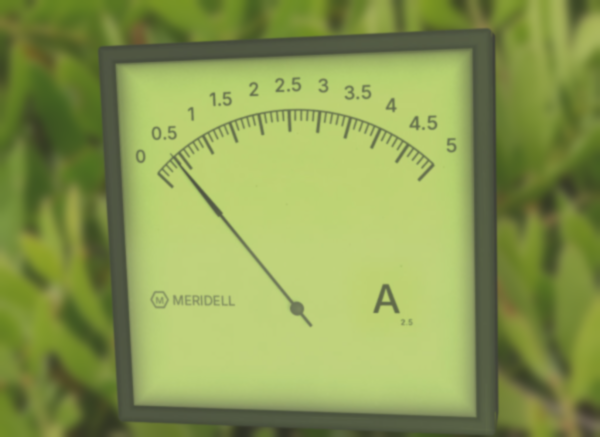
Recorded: 0.4 A
